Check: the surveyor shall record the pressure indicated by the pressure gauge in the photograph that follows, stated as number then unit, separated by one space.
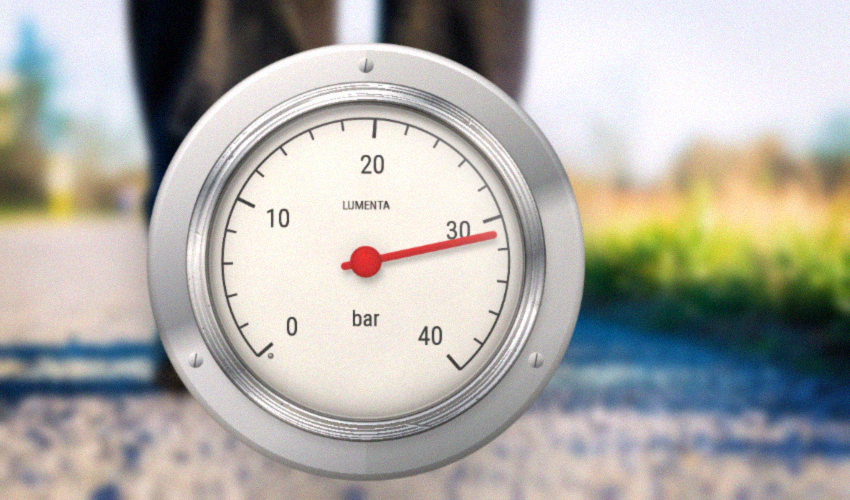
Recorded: 31 bar
